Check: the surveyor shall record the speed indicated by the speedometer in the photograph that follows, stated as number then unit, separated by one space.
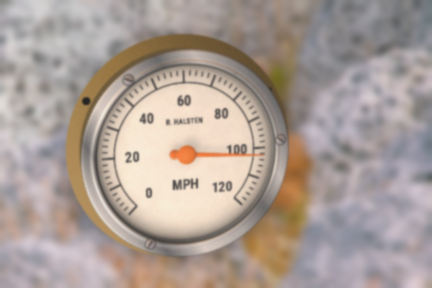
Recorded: 102 mph
